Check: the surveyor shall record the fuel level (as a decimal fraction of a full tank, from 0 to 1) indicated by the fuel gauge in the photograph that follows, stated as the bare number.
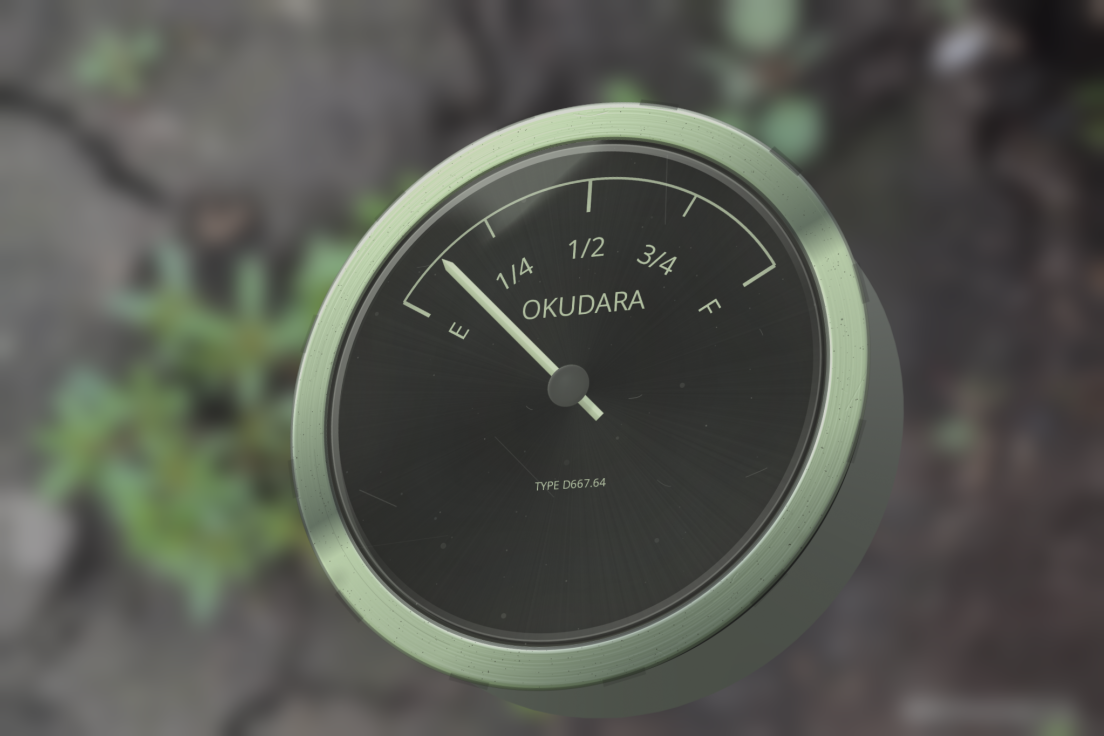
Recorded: 0.125
